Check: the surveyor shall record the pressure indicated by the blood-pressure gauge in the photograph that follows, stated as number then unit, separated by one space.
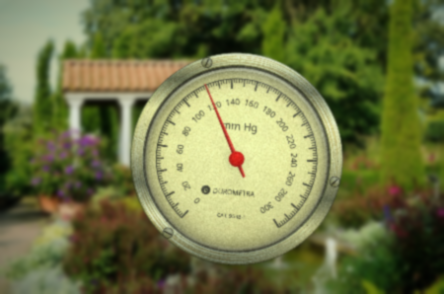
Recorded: 120 mmHg
